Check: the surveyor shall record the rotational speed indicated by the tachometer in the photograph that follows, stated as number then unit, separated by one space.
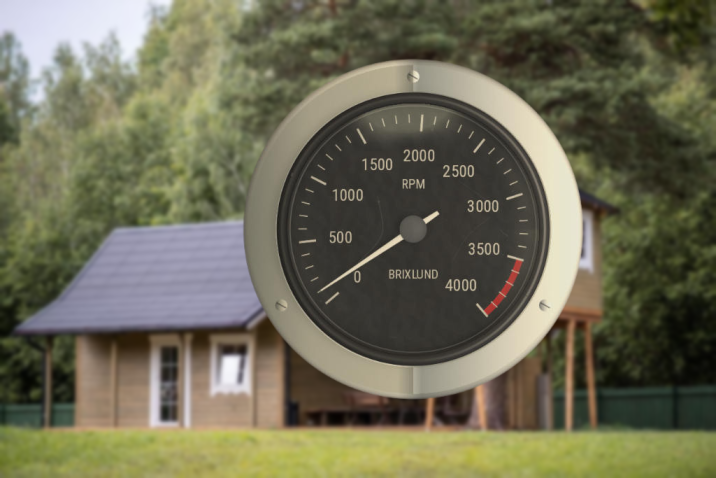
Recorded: 100 rpm
